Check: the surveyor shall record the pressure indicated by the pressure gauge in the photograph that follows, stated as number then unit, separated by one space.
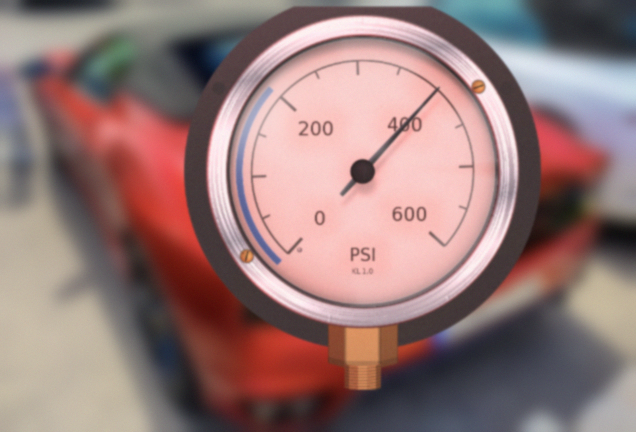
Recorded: 400 psi
